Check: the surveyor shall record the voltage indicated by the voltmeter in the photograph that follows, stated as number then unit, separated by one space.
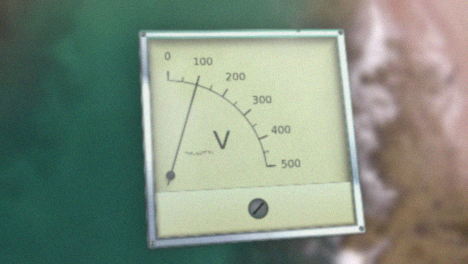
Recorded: 100 V
